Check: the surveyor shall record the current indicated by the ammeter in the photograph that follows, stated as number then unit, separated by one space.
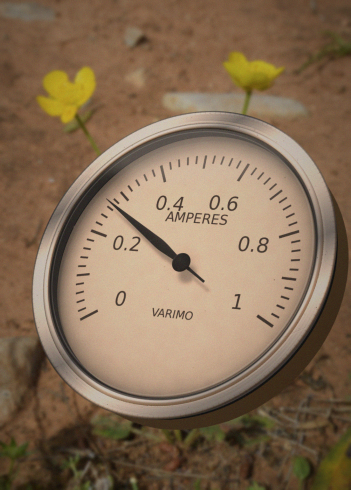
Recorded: 0.27 A
